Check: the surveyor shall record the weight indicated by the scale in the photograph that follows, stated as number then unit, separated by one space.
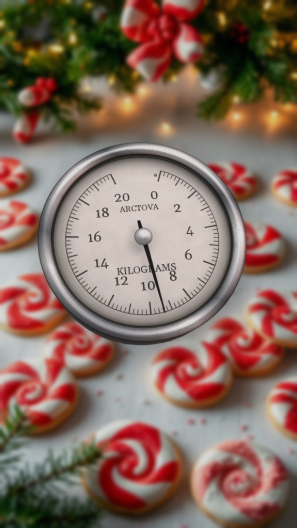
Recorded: 9.4 kg
